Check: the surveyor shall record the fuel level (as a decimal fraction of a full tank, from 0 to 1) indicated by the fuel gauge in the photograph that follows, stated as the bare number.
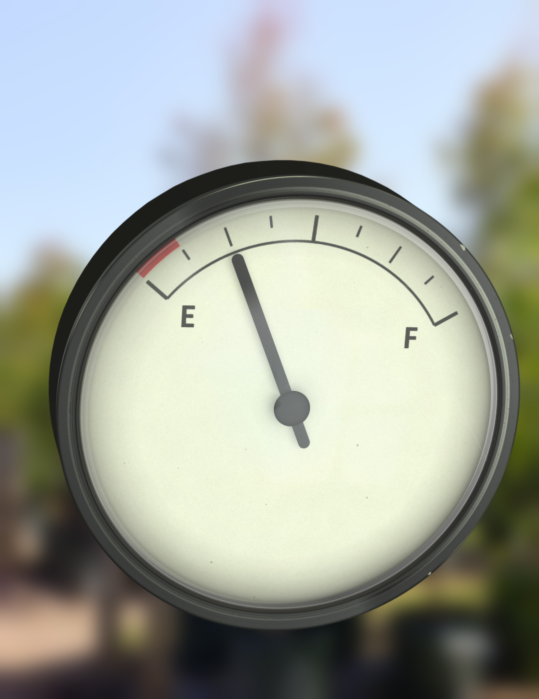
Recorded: 0.25
